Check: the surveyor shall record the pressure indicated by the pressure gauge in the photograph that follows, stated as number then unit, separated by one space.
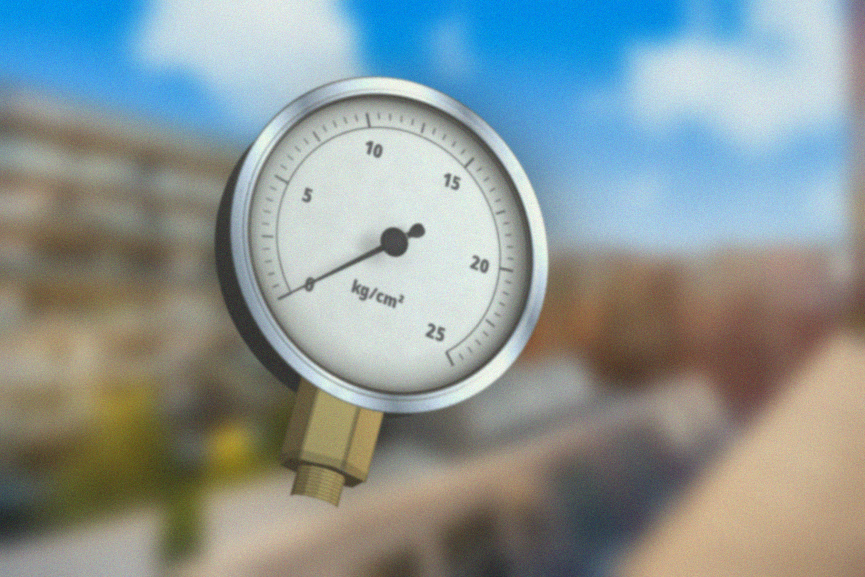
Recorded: 0 kg/cm²
